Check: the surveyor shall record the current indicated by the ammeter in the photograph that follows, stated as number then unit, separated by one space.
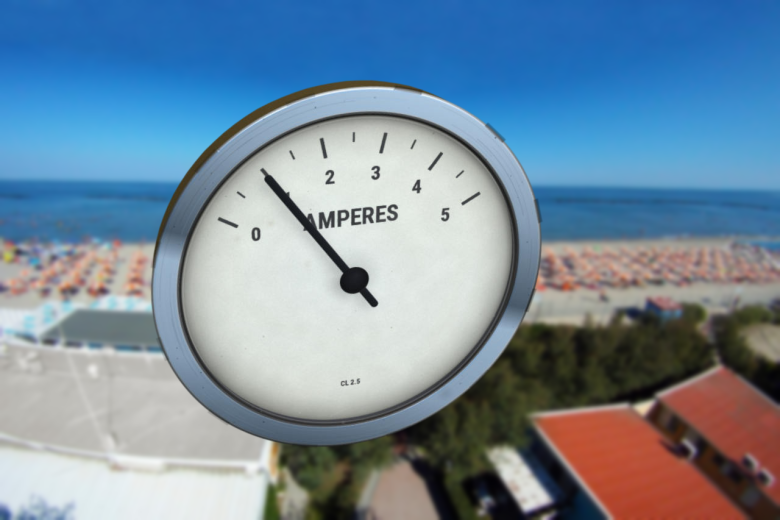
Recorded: 1 A
